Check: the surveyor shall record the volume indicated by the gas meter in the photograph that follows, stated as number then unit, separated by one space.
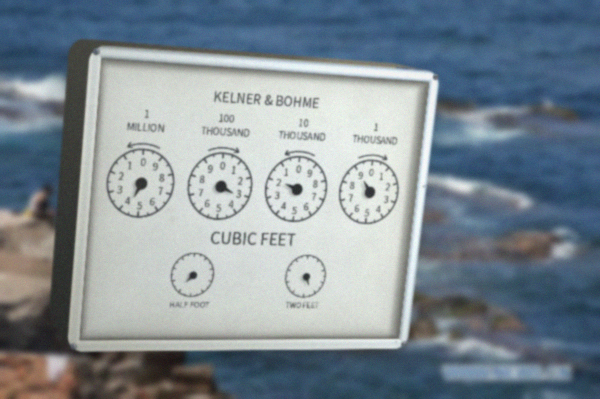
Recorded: 431900 ft³
